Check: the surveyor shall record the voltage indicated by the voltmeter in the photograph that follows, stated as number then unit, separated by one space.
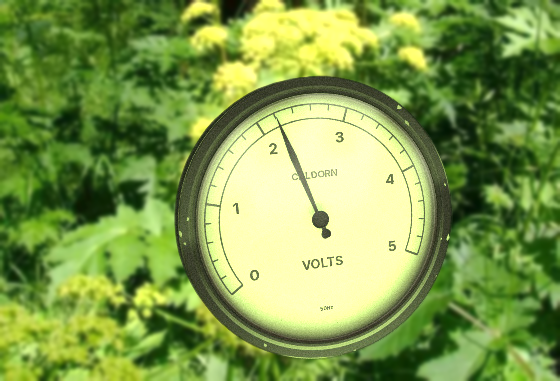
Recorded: 2.2 V
